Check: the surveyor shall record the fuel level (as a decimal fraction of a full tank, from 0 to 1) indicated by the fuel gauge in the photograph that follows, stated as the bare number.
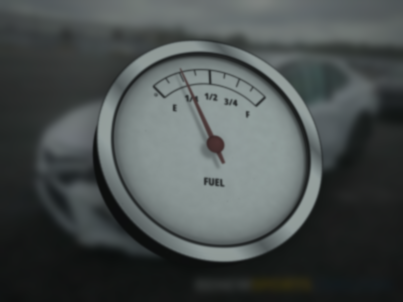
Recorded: 0.25
